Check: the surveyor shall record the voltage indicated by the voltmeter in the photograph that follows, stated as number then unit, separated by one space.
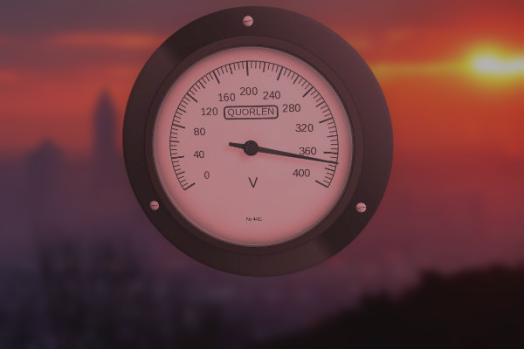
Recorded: 370 V
